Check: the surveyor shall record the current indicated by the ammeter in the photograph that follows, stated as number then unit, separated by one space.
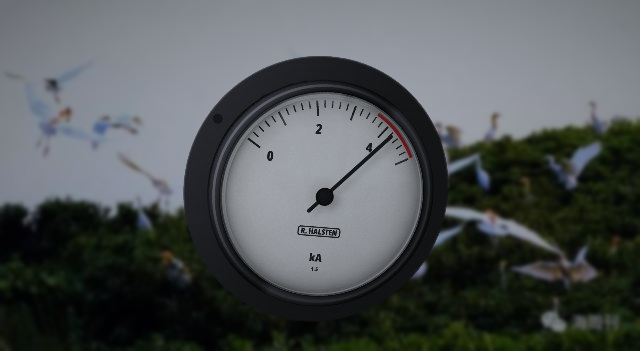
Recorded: 4.2 kA
